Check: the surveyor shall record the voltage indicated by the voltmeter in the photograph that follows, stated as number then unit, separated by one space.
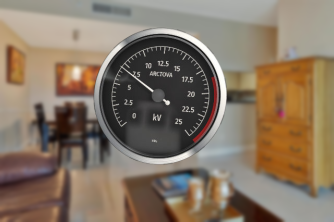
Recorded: 7 kV
